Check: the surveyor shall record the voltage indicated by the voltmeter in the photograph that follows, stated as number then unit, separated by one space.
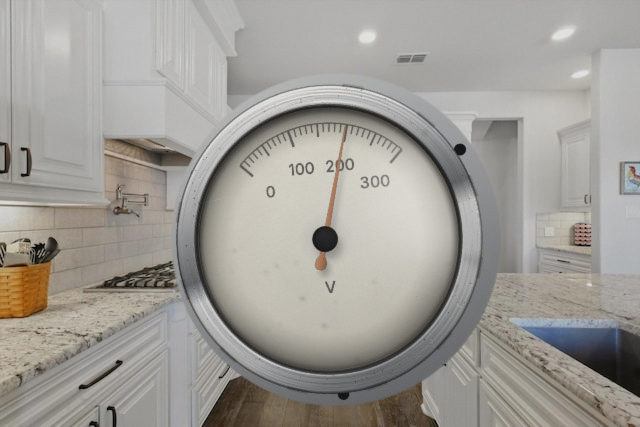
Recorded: 200 V
